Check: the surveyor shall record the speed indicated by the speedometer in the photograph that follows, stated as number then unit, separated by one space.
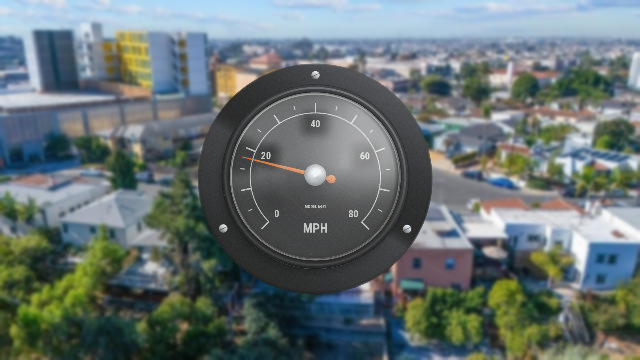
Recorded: 17.5 mph
